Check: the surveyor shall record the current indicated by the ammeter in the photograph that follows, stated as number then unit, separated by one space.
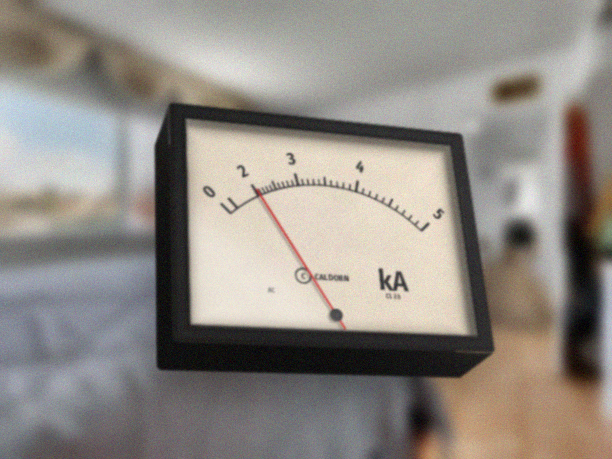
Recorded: 2 kA
